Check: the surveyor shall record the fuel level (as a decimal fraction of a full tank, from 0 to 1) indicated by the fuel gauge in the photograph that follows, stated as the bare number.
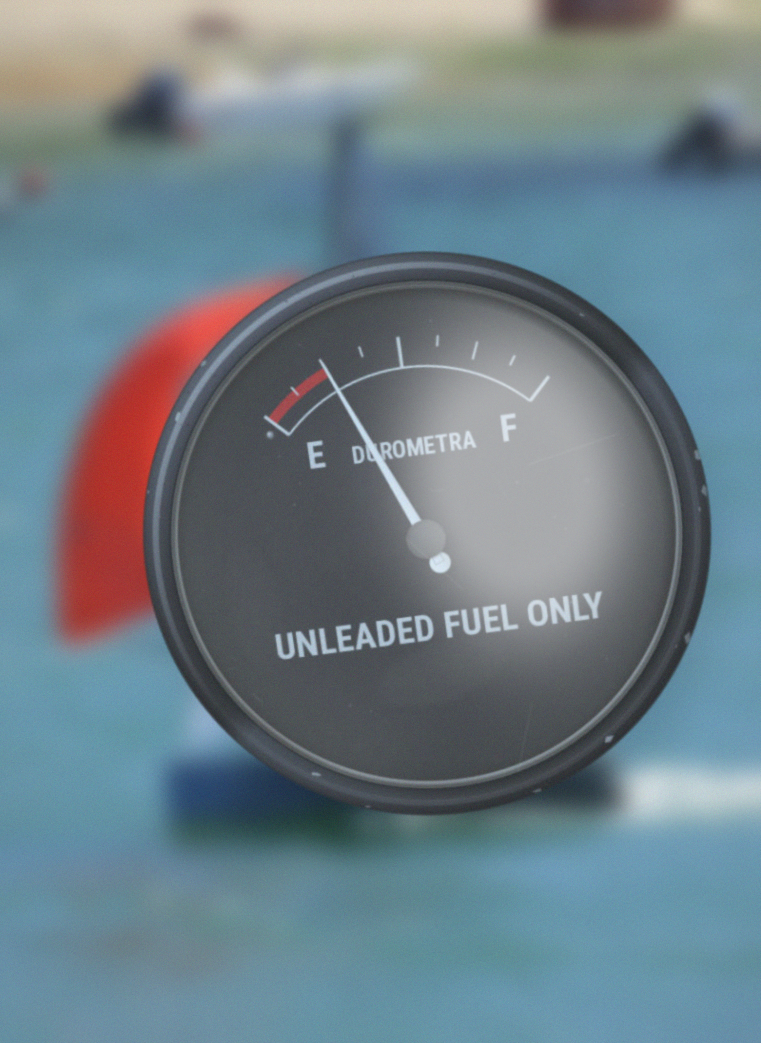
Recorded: 0.25
